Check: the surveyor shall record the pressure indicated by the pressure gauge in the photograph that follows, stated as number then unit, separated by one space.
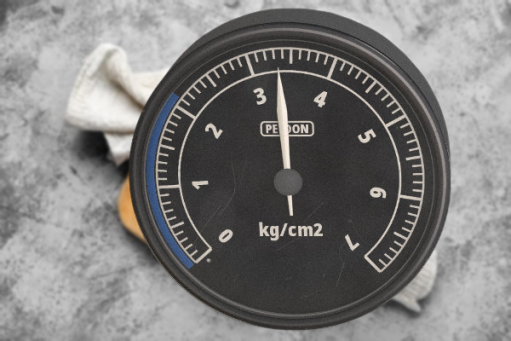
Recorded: 3.35 kg/cm²
